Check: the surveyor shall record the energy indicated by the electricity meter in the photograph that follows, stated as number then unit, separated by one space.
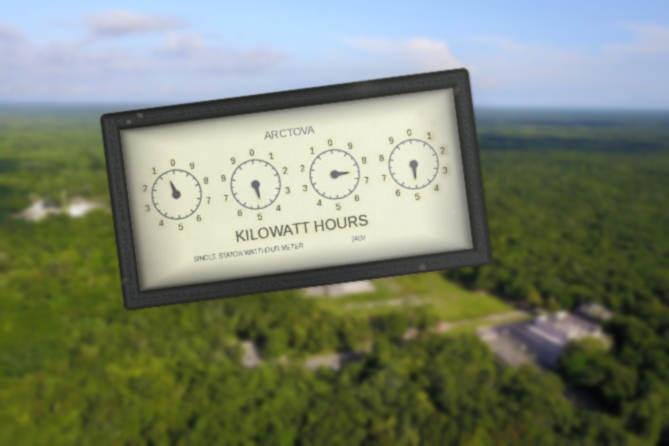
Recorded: 475 kWh
